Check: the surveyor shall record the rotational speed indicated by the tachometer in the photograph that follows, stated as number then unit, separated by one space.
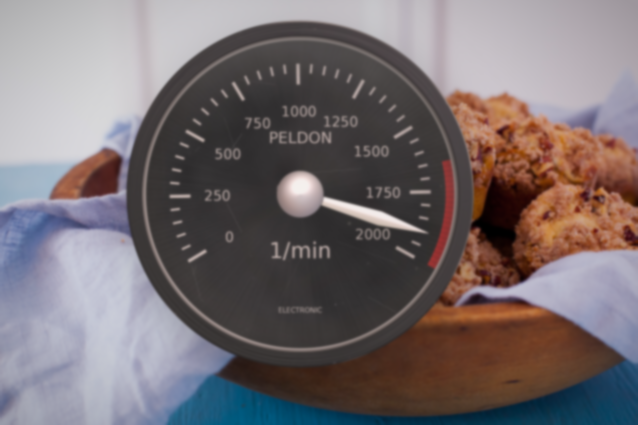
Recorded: 1900 rpm
